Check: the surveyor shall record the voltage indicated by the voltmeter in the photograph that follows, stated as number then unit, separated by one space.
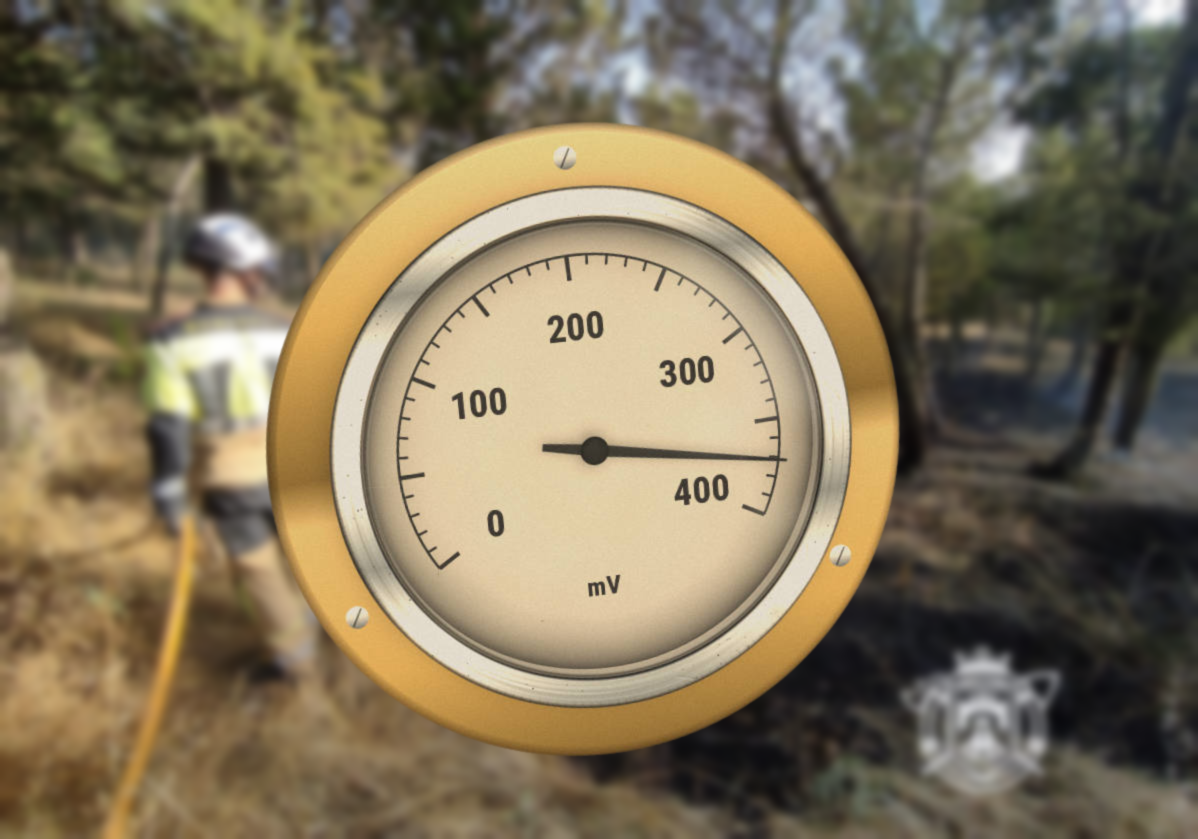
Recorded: 370 mV
